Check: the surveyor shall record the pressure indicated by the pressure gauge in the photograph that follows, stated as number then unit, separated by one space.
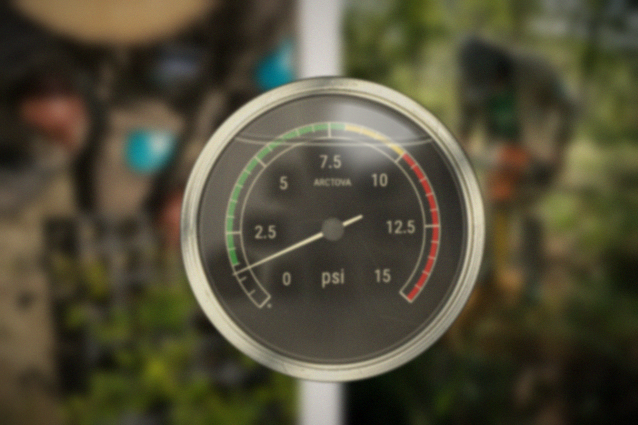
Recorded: 1.25 psi
